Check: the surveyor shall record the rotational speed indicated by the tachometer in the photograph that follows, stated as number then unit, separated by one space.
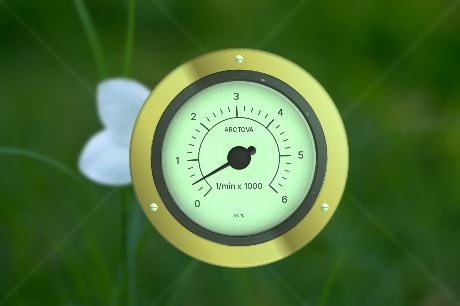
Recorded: 400 rpm
